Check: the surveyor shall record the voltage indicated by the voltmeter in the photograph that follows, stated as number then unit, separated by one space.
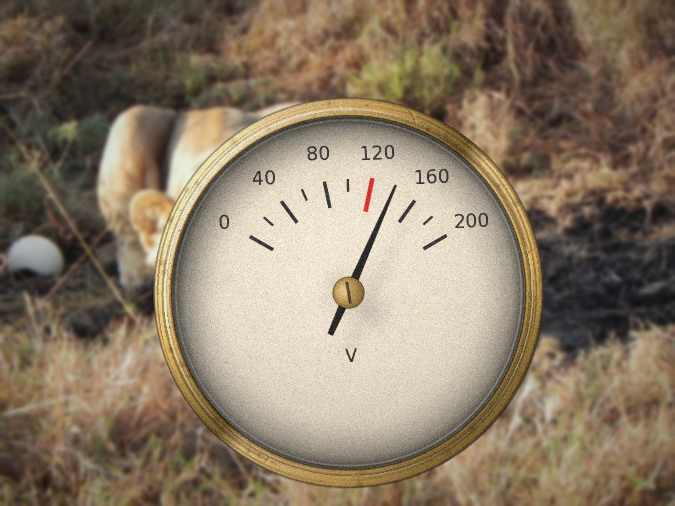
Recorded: 140 V
